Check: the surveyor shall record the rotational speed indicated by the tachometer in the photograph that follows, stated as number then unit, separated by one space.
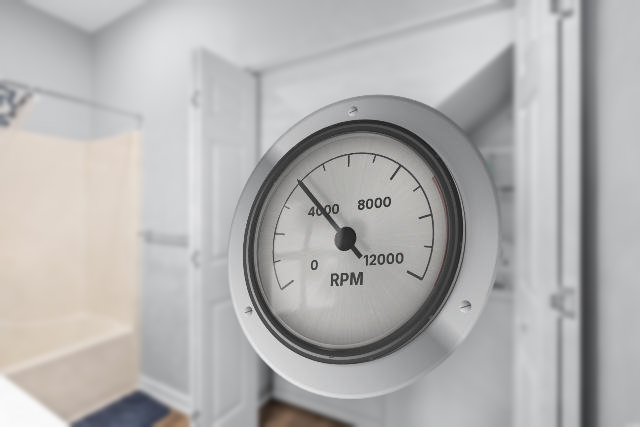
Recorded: 4000 rpm
